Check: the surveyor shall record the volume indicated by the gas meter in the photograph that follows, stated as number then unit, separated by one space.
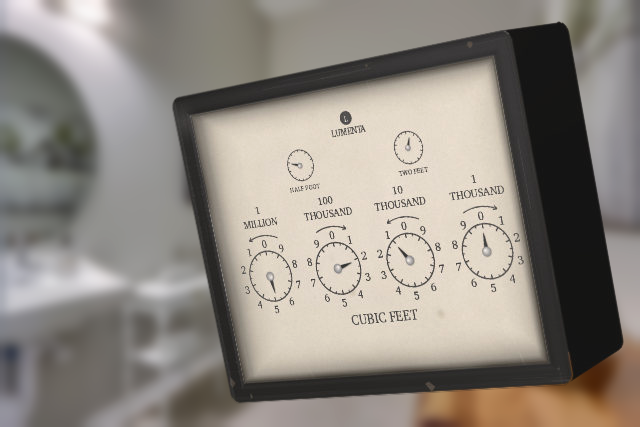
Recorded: 521000 ft³
